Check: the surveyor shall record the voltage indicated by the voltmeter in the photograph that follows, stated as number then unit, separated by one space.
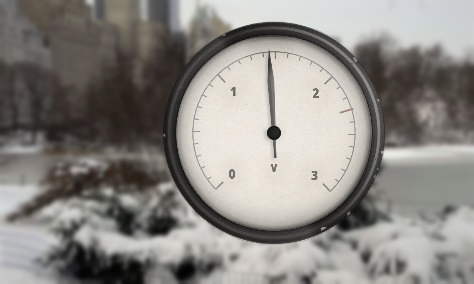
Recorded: 1.45 V
